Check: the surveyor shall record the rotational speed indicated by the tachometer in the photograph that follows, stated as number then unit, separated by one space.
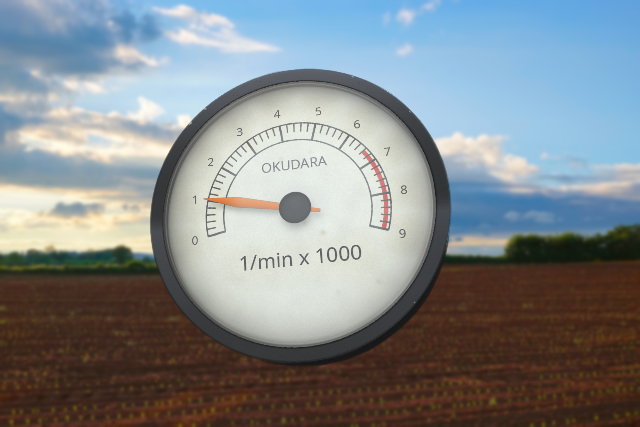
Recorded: 1000 rpm
